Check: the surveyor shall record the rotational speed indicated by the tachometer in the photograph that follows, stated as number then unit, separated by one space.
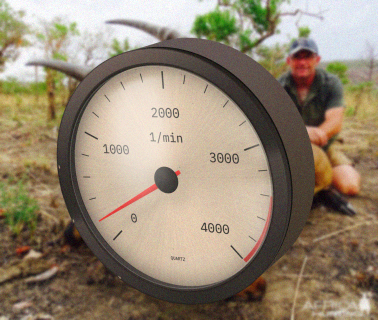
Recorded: 200 rpm
